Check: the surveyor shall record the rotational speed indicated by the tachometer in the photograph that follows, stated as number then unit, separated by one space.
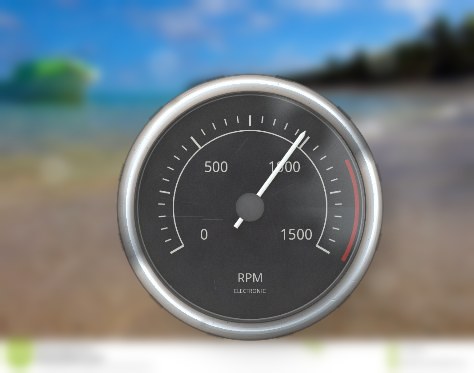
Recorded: 975 rpm
